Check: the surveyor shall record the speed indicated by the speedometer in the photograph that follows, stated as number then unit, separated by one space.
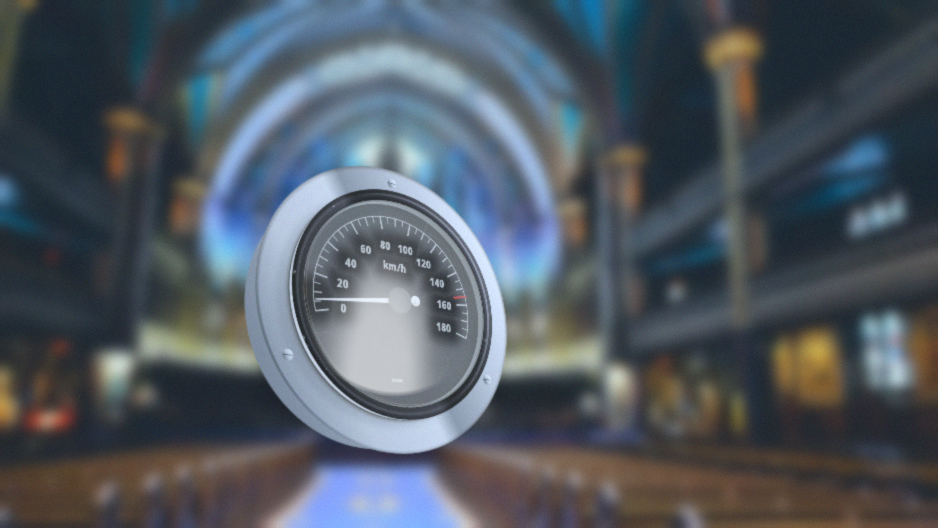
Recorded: 5 km/h
